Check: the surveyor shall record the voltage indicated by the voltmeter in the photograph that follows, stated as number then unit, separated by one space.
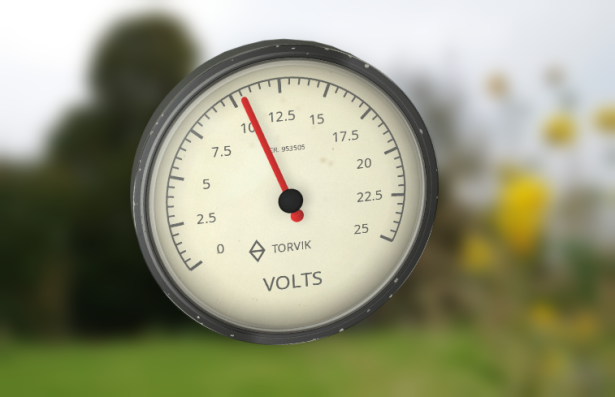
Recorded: 10.5 V
